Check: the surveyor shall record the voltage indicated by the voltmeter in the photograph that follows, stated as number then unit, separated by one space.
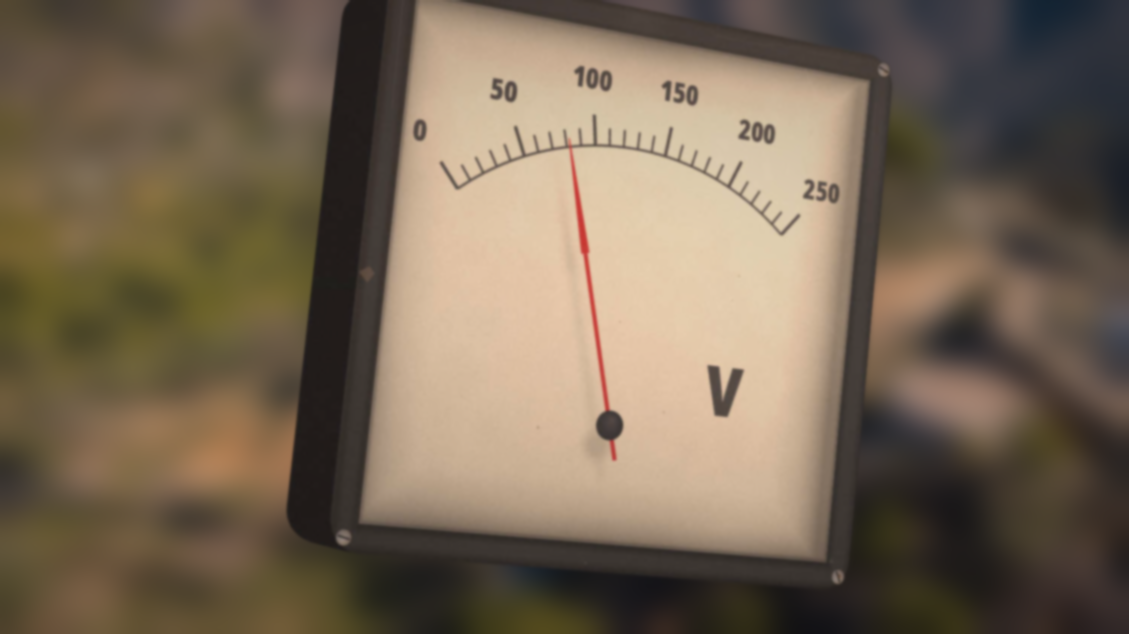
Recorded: 80 V
